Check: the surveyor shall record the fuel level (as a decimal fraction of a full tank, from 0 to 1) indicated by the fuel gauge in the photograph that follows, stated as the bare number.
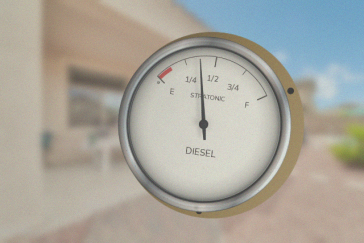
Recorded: 0.375
